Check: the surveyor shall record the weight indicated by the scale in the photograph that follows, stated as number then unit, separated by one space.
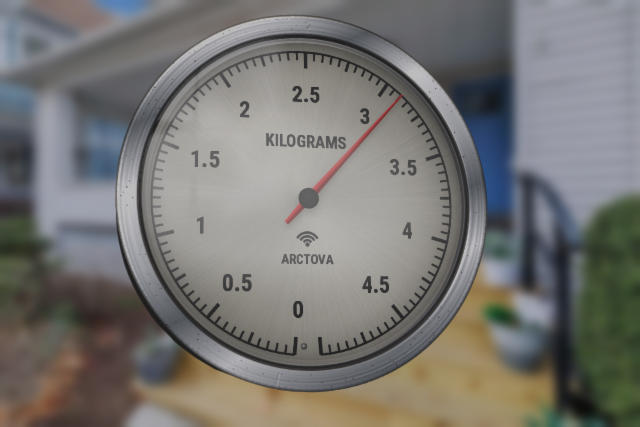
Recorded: 3.1 kg
